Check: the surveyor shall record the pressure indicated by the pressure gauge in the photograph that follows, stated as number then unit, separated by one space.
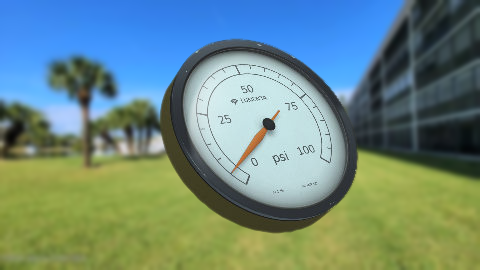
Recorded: 5 psi
